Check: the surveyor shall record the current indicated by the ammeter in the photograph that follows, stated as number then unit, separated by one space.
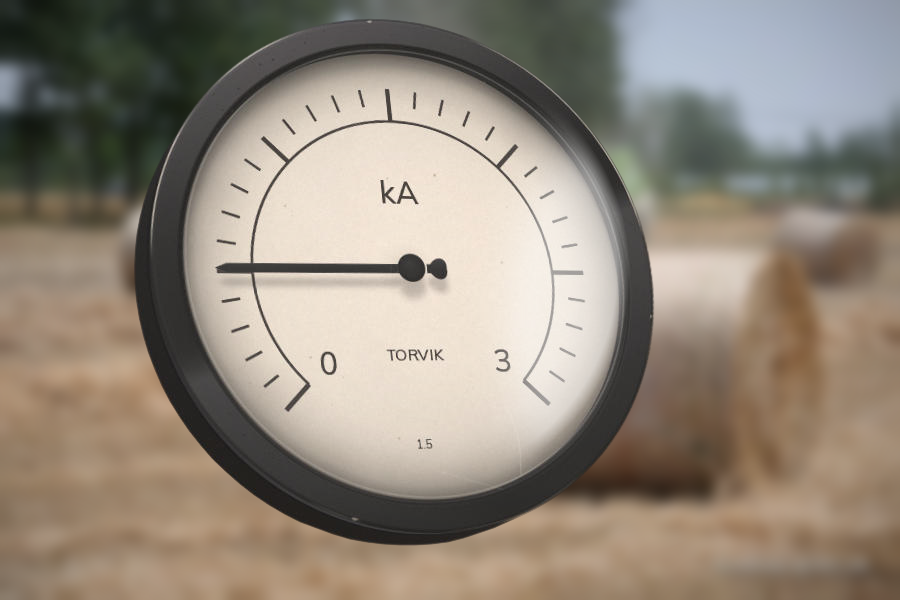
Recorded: 0.5 kA
